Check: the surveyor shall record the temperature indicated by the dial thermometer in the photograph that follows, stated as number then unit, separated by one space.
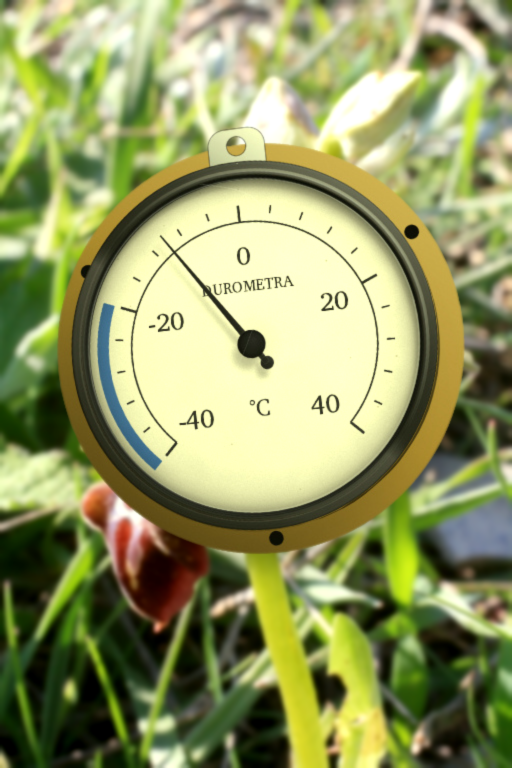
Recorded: -10 °C
